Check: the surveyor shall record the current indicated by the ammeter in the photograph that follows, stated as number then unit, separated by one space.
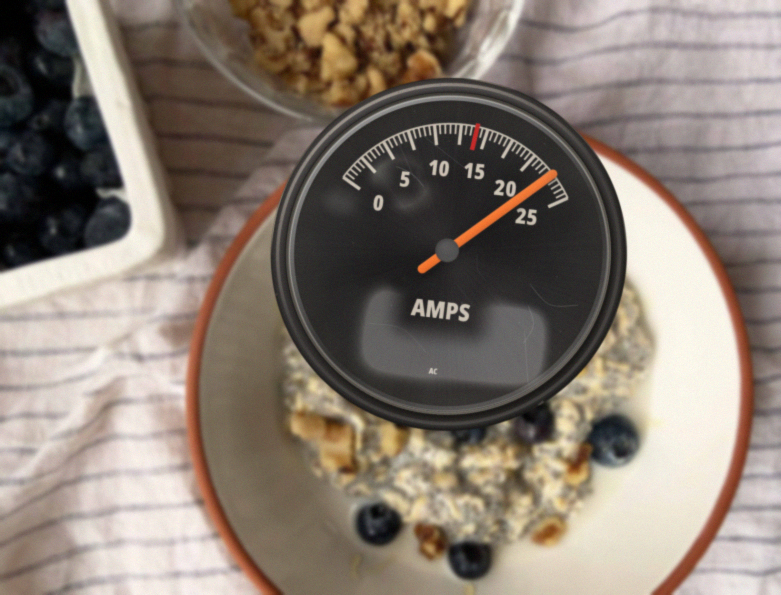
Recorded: 22.5 A
